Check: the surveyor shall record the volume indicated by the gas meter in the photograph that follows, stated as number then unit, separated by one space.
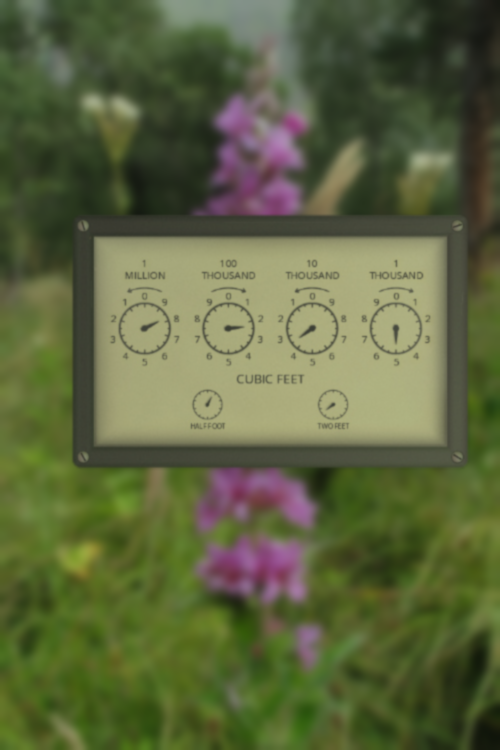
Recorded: 823500 ft³
